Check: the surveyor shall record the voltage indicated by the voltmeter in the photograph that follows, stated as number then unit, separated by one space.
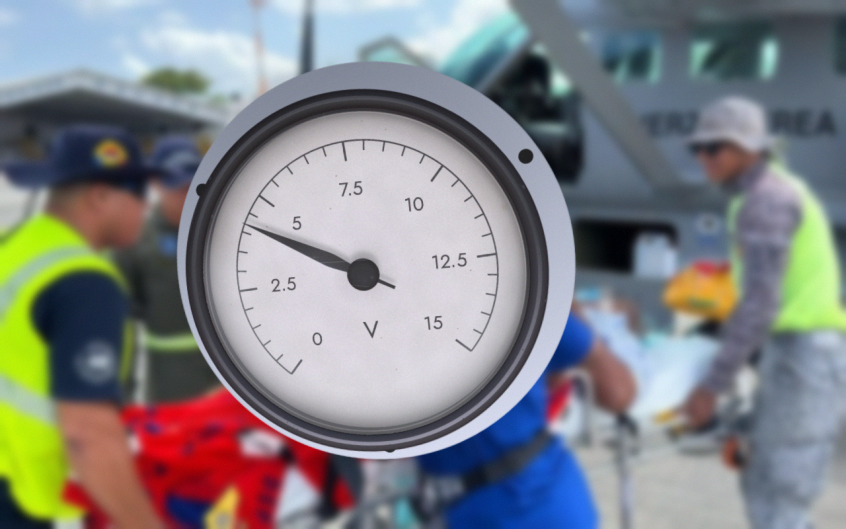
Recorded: 4.25 V
